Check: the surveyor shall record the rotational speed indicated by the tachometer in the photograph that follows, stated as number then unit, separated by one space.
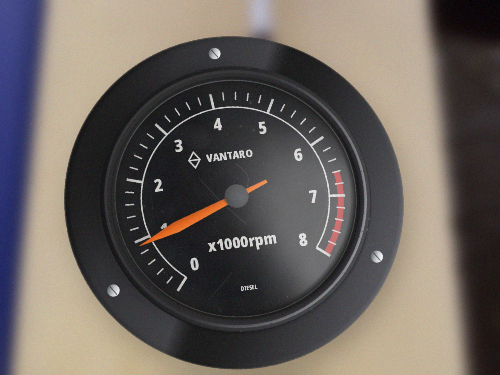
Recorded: 900 rpm
